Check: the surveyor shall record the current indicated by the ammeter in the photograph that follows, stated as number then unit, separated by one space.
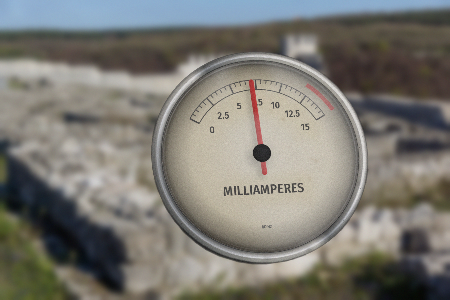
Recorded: 7 mA
